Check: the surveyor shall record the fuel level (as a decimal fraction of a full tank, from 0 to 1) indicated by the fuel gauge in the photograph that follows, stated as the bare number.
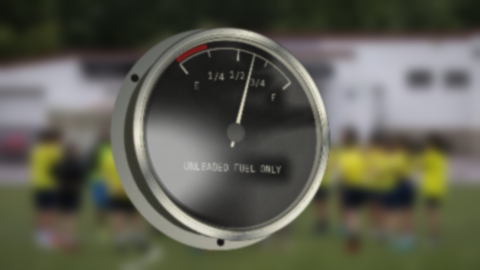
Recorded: 0.625
